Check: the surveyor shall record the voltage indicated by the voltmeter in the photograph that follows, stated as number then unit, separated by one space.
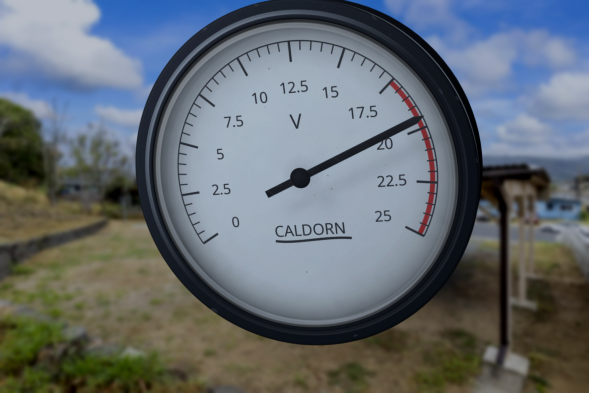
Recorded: 19.5 V
